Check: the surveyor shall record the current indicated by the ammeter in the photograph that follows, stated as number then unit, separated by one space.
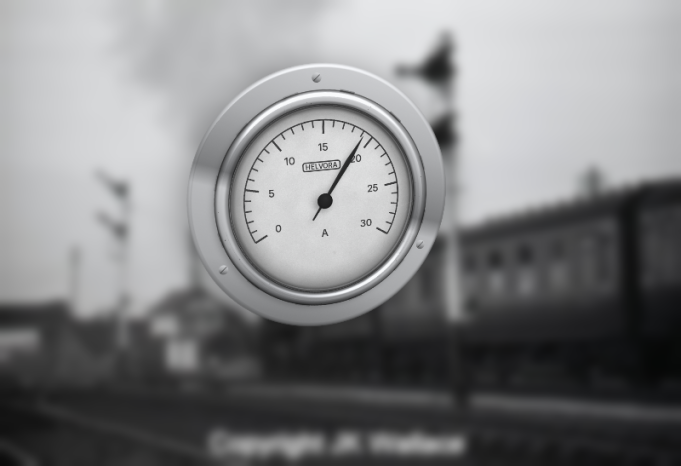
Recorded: 19 A
